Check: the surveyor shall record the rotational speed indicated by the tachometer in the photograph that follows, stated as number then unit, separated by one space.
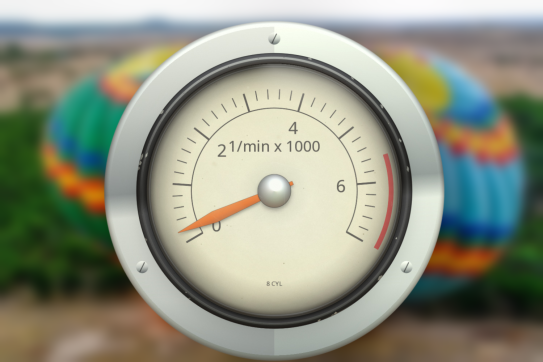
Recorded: 200 rpm
